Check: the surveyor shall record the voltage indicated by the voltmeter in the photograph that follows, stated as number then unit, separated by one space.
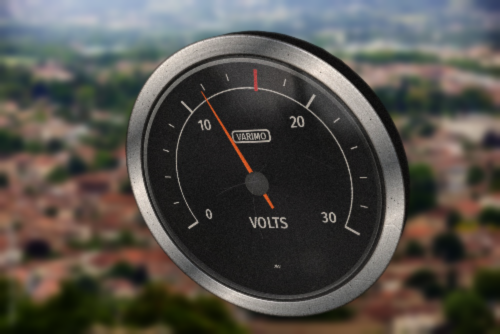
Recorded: 12 V
